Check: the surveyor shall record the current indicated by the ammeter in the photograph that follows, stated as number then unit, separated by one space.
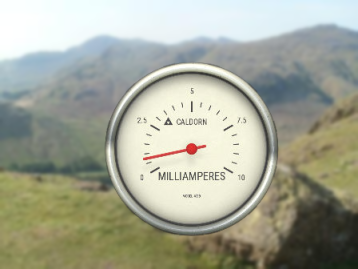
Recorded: 0.75 mA
